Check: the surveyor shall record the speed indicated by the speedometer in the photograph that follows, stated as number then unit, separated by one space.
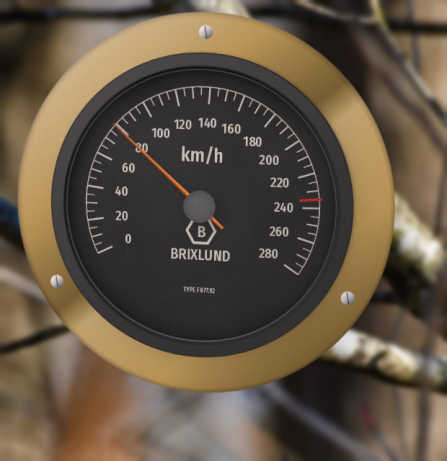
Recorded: 80 km/h
